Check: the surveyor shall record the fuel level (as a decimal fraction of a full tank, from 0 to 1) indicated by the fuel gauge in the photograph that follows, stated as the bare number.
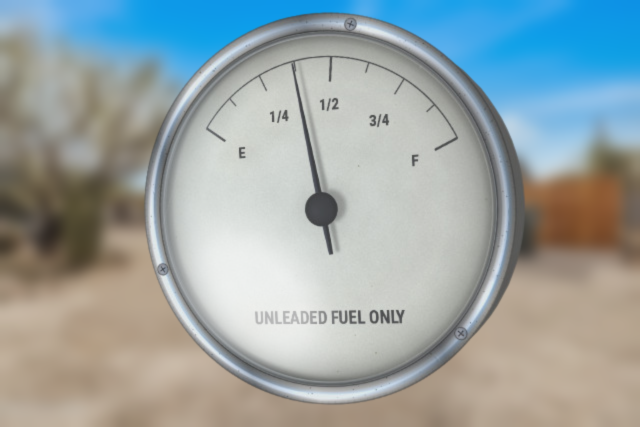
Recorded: 0.375
